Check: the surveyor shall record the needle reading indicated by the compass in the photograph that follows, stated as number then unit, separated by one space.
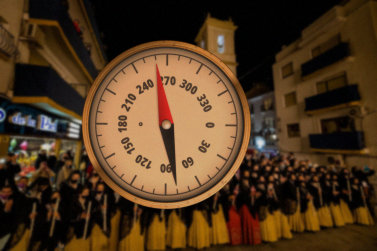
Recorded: 260 °
